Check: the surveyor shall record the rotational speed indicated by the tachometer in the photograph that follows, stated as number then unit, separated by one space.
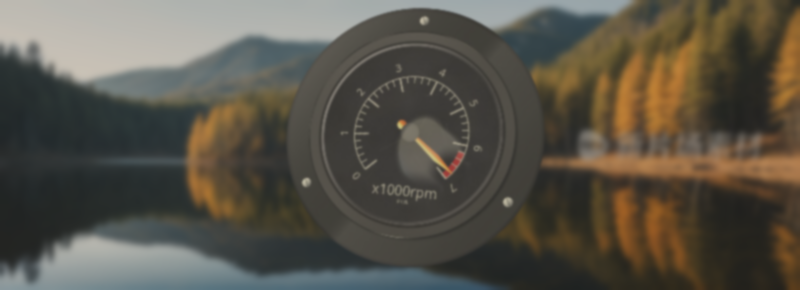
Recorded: 6800 rpm
